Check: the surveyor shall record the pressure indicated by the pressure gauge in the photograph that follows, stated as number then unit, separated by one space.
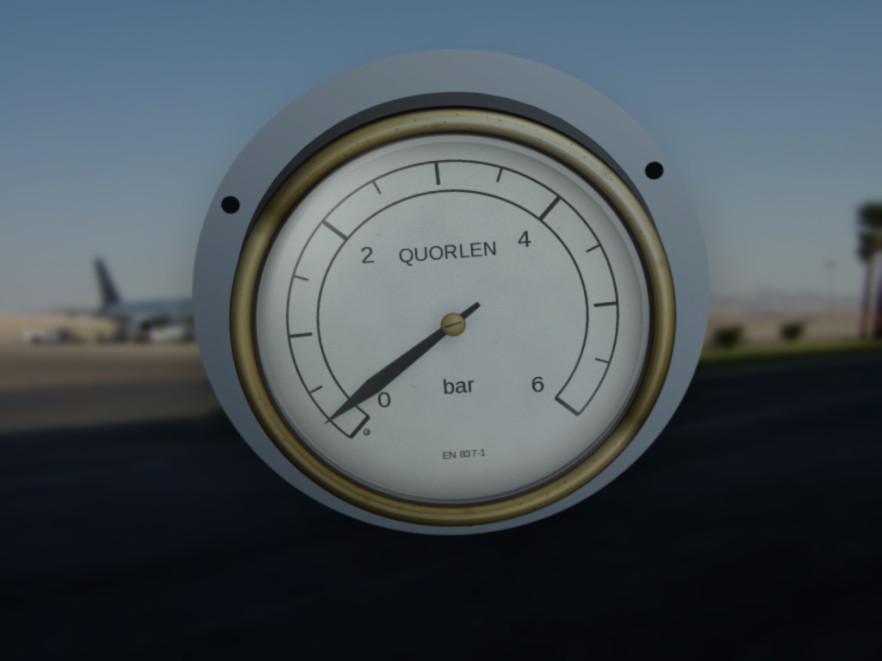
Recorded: 0.25 bar
